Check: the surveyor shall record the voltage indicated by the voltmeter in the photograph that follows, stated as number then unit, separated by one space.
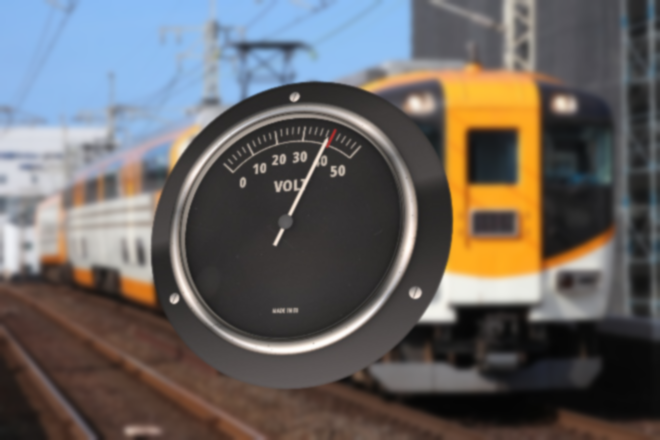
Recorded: 40 V
